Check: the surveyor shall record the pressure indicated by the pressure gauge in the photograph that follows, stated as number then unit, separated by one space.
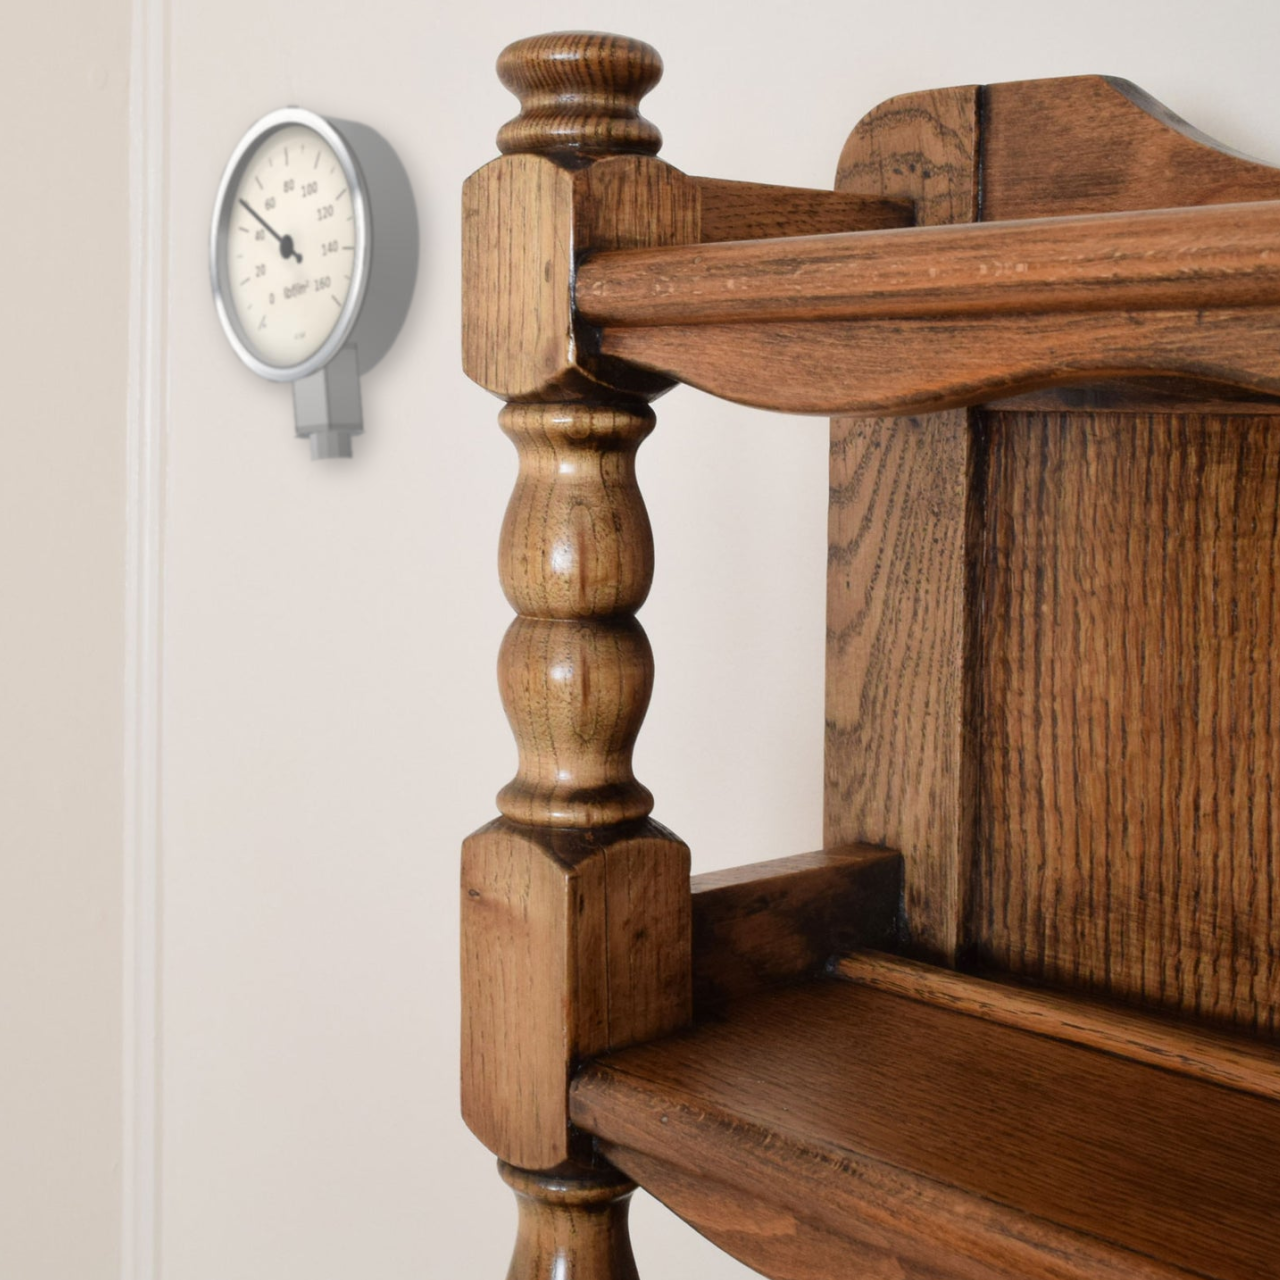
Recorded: 50 psi
